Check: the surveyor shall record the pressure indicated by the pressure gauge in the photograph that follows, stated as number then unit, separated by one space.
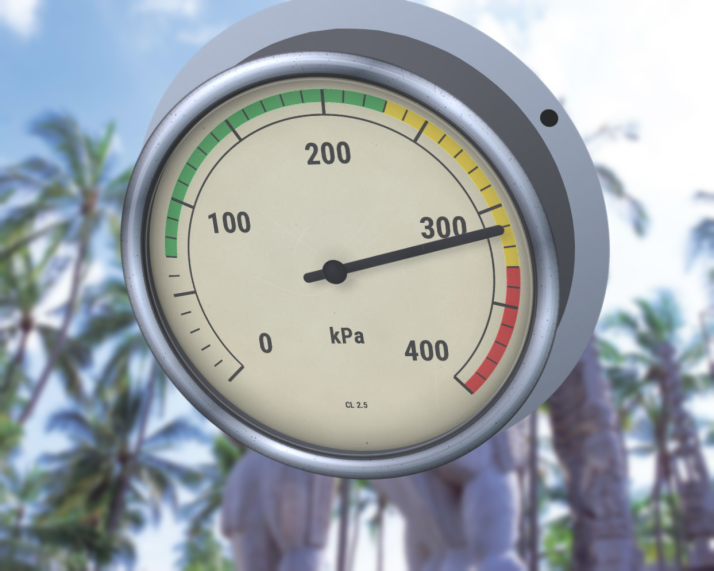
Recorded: 310 kPa
